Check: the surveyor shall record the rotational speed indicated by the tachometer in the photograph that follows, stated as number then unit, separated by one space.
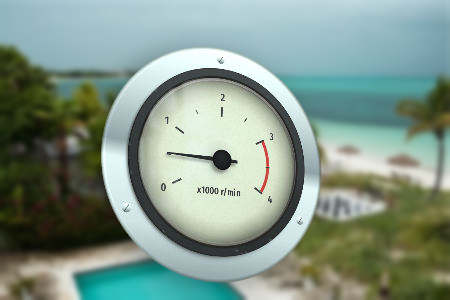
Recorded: 500 rpm
